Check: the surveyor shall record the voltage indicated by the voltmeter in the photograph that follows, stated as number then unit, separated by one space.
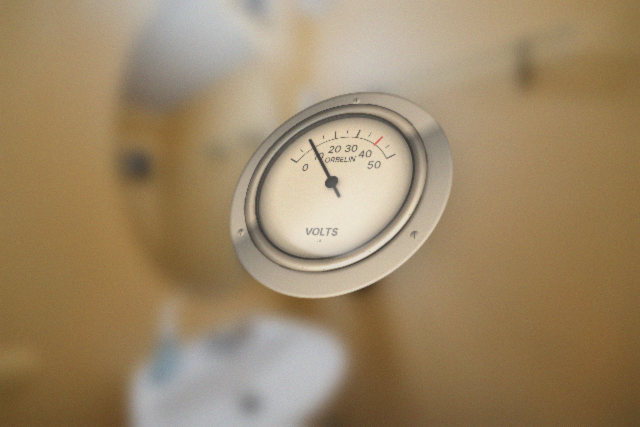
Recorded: 10 V
